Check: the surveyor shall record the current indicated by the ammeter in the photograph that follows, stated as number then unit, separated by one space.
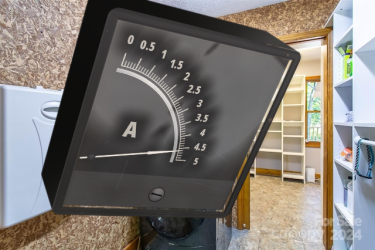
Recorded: 4.5 A
